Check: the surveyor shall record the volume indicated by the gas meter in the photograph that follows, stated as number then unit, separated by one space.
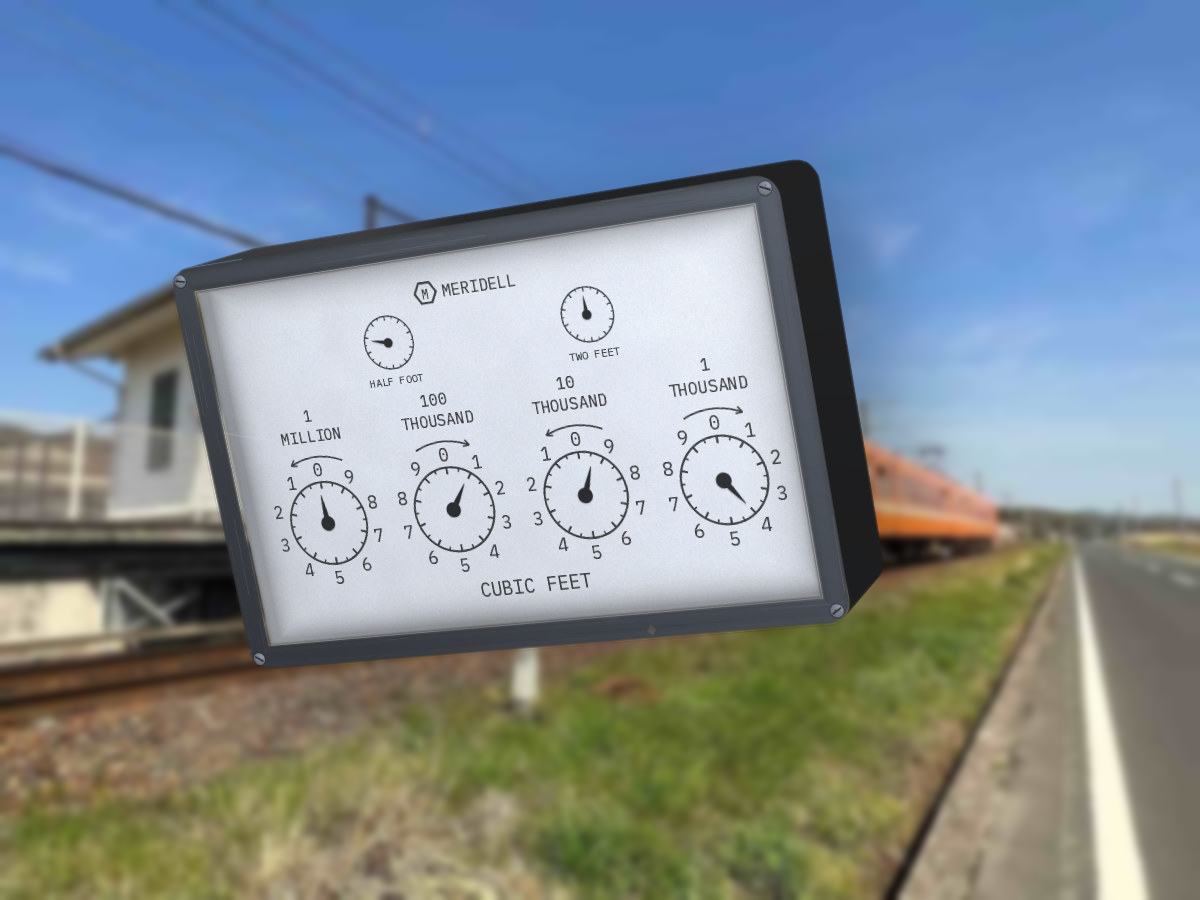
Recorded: 9400 ft³
